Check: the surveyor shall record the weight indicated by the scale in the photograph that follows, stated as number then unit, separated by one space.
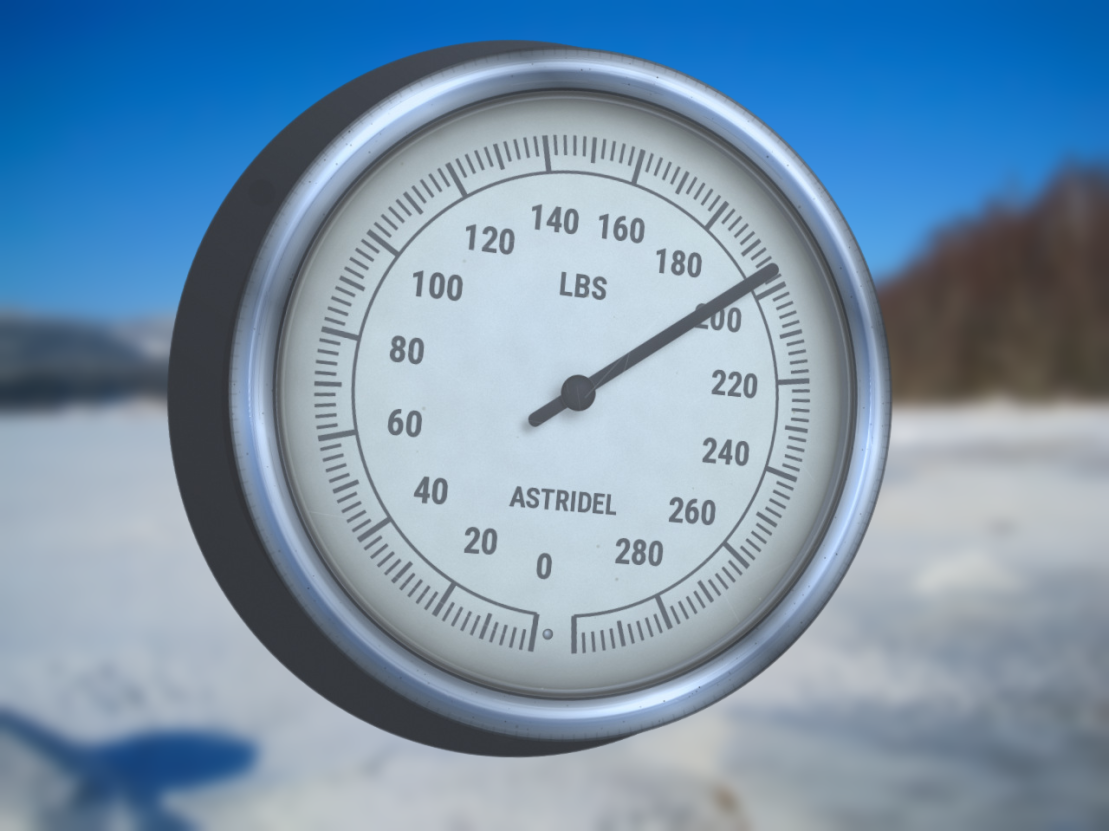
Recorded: 196 lb
